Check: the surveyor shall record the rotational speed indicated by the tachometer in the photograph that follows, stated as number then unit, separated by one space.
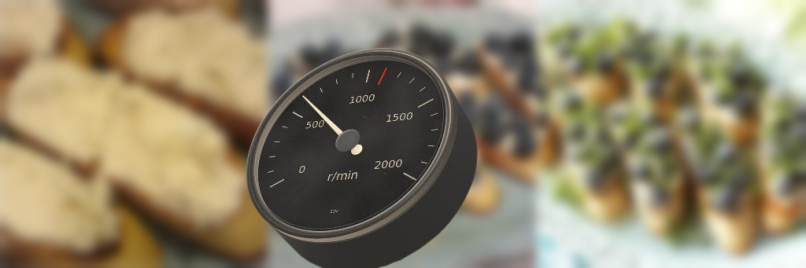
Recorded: 600 rpm
